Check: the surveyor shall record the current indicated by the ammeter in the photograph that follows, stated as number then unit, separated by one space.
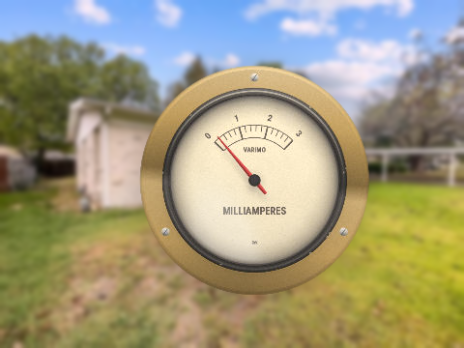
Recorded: 0.2 mA
